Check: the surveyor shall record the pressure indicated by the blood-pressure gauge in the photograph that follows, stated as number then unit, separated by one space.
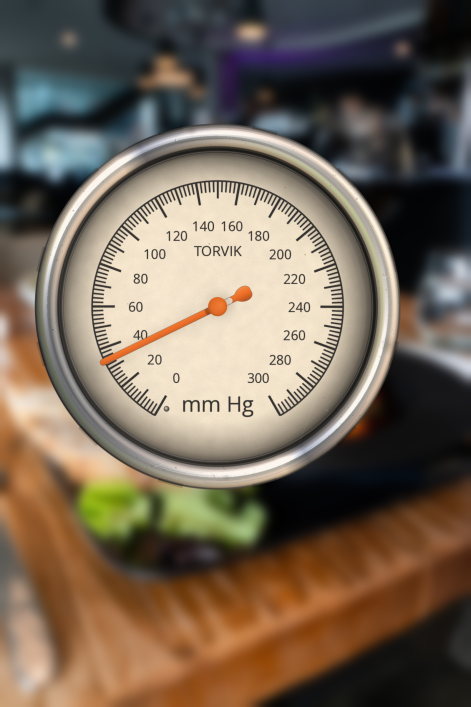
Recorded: 34 mmHg
